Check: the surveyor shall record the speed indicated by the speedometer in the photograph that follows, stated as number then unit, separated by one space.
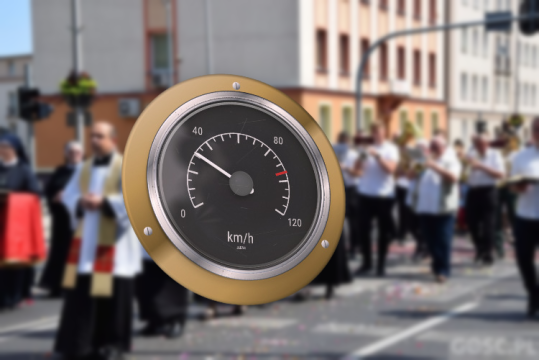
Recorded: 30 km/h
